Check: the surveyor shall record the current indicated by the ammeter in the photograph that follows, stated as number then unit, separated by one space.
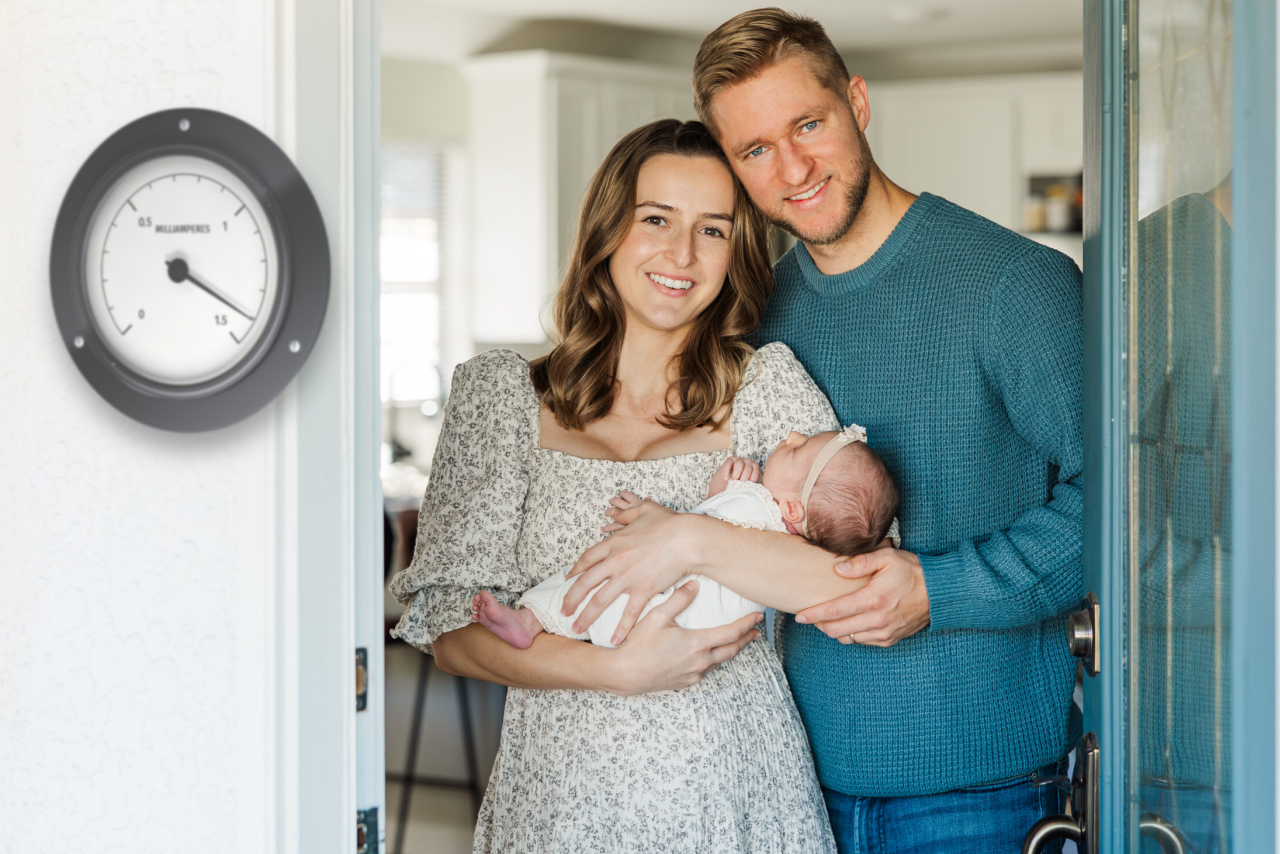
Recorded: 1.4 mA
